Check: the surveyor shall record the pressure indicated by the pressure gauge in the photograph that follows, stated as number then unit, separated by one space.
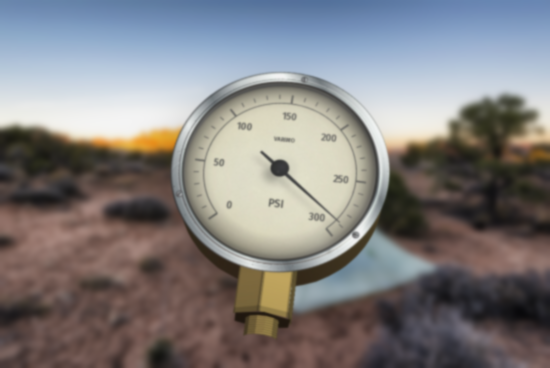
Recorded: 290 psi
